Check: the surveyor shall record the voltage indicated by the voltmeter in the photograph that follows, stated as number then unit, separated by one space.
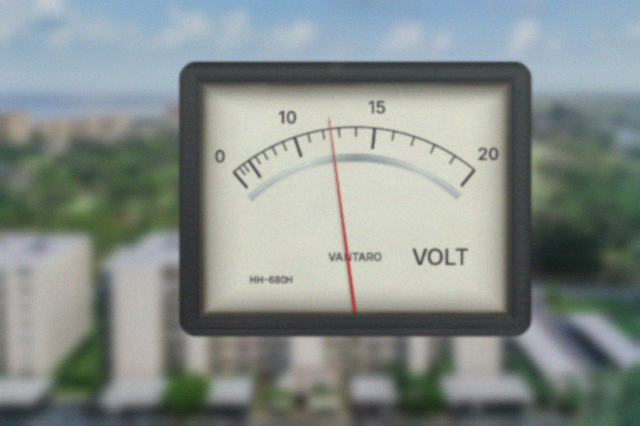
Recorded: 12.5 V
